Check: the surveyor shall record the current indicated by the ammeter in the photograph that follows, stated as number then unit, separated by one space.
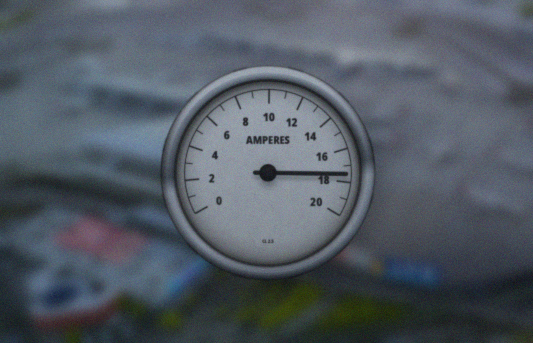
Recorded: 17.5 A
